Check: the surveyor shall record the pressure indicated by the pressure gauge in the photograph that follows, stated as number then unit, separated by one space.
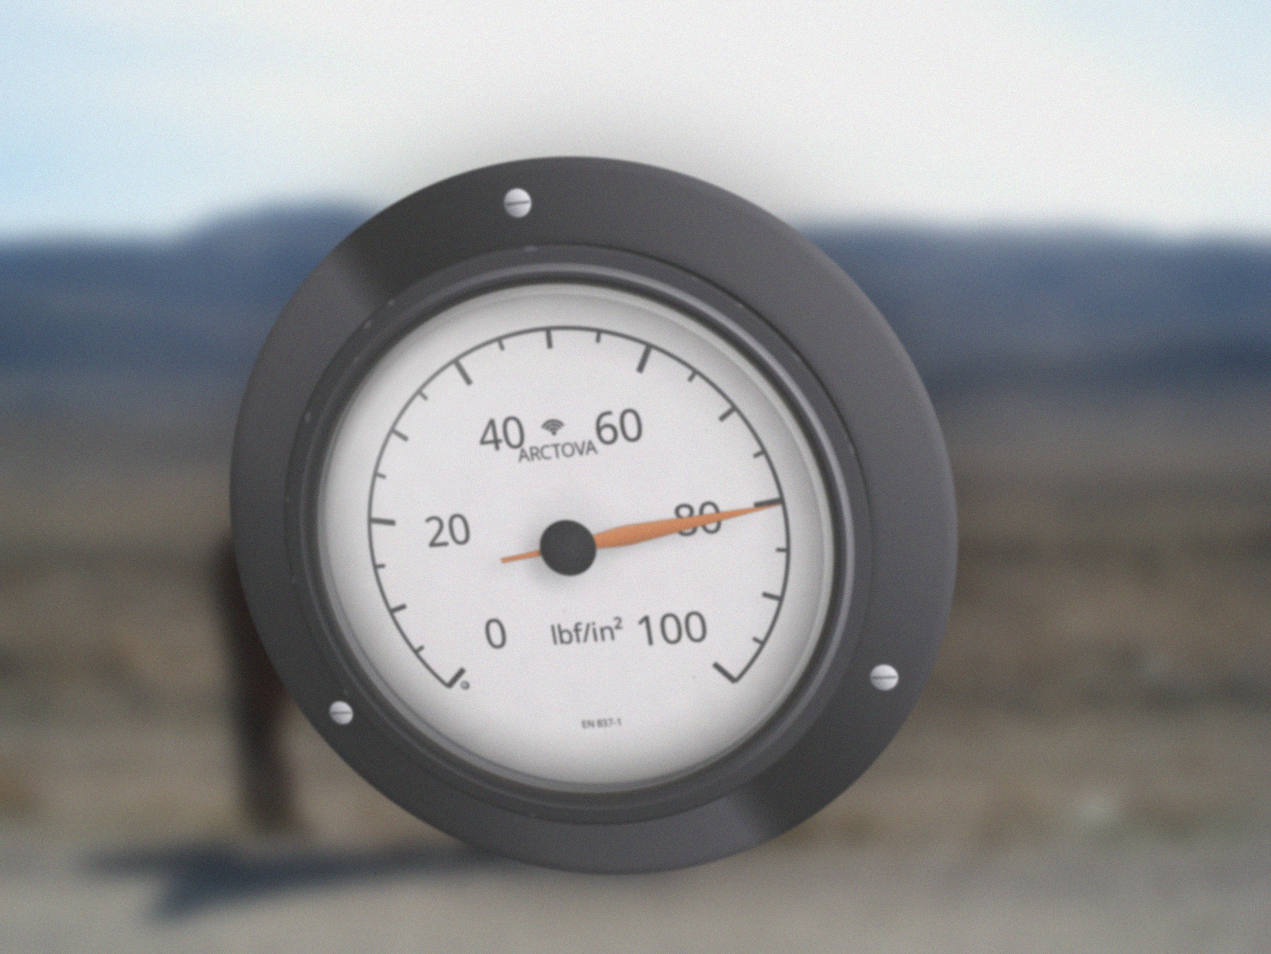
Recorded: 80 psi
